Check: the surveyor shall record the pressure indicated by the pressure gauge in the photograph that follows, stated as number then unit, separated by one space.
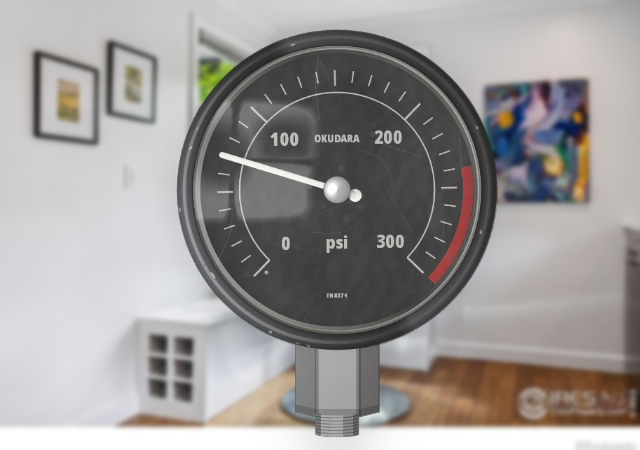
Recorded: 70 psi
